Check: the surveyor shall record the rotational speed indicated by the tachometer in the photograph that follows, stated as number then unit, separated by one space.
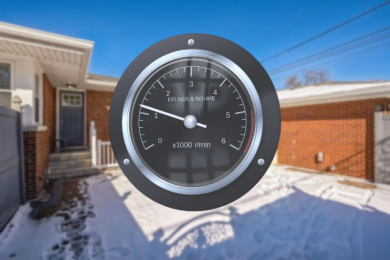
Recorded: 1200 rpm
